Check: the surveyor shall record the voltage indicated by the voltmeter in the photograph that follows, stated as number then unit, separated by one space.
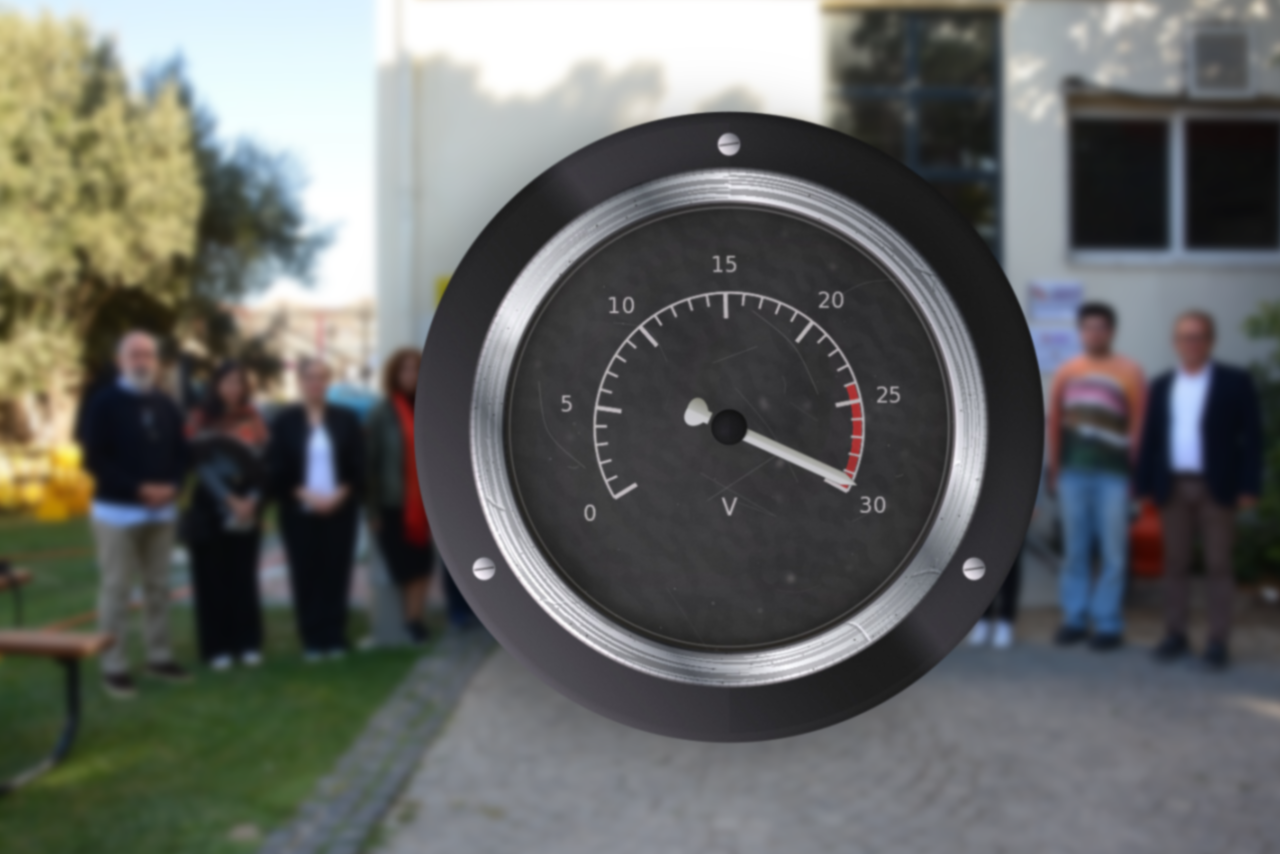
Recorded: 29.5 V
